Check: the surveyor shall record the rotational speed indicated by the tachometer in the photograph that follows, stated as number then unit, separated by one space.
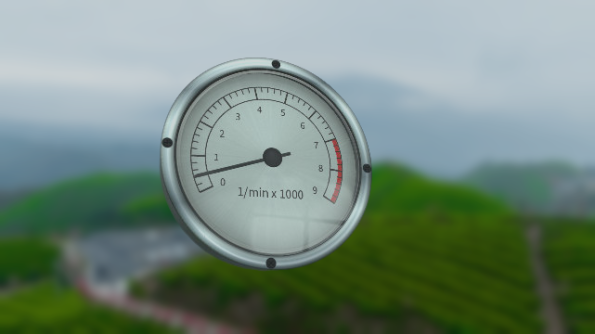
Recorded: 400 rpm
